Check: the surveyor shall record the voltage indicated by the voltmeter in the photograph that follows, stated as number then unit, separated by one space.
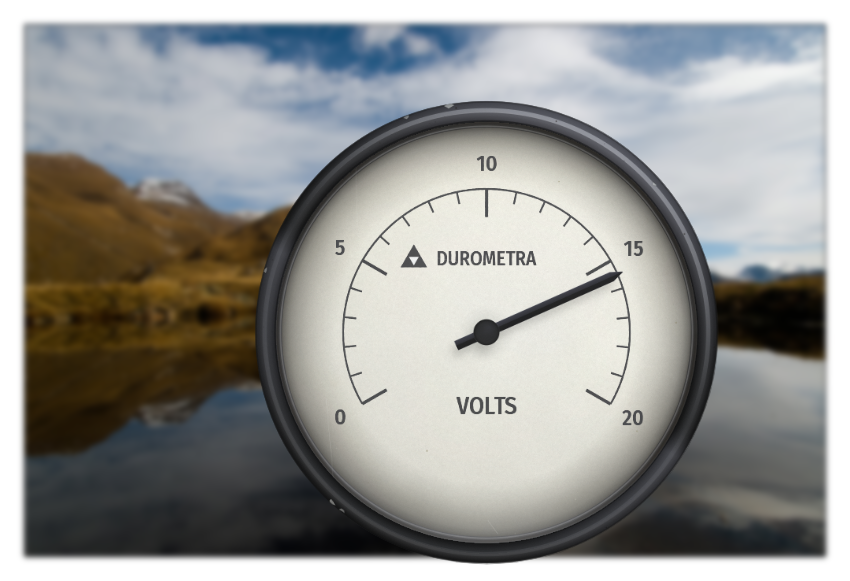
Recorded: 15.5 V
